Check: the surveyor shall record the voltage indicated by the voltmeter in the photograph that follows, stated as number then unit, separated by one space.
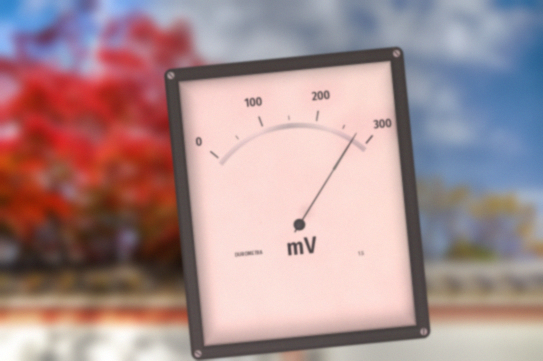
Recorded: 275 mV
